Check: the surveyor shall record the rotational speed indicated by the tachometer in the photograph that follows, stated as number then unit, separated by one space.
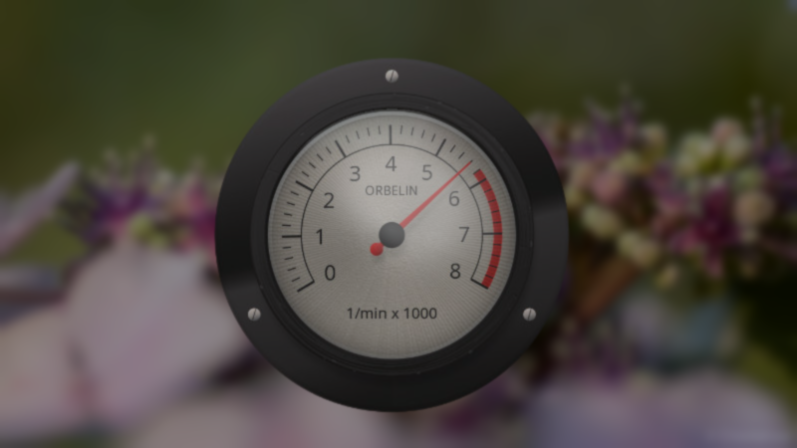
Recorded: 5600 rpm
